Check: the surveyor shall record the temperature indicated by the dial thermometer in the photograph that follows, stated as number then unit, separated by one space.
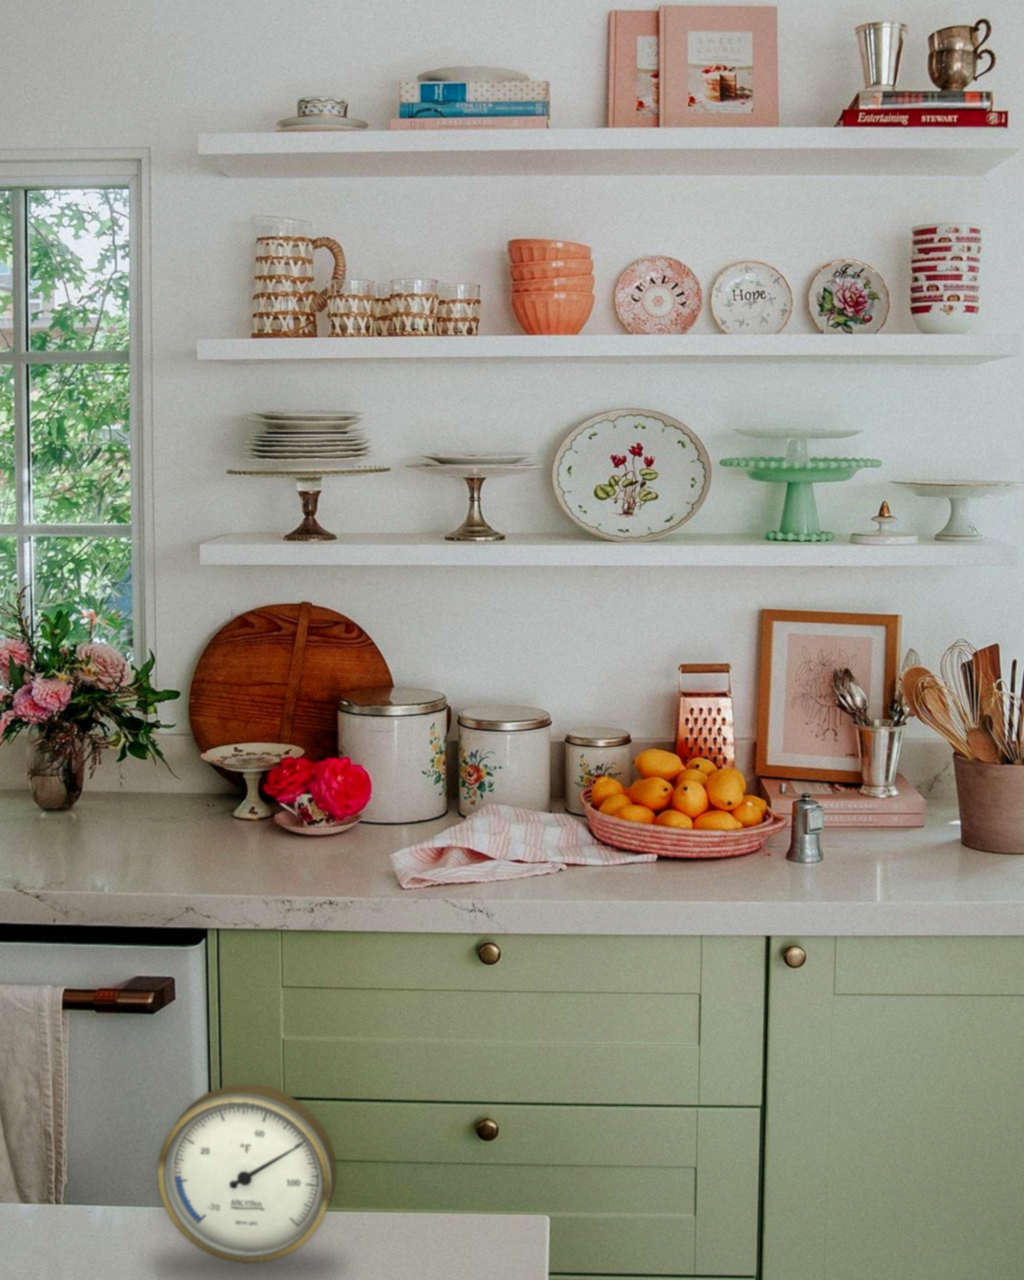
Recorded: 80 °F
